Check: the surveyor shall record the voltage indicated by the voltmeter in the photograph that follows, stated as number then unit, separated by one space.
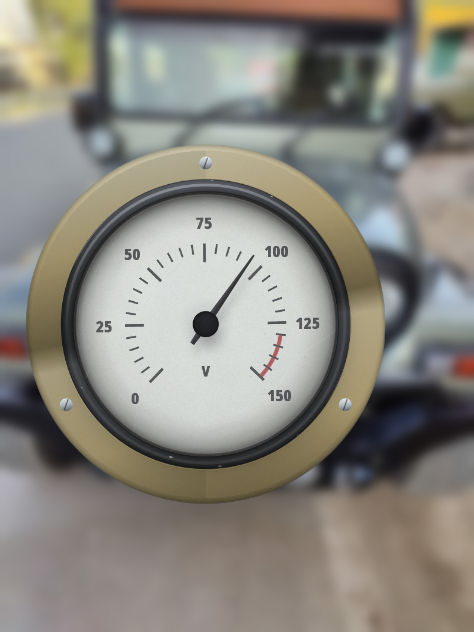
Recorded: 95 V
